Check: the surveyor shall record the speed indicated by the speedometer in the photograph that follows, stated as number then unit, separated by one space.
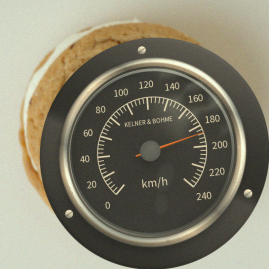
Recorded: 188 km/h
